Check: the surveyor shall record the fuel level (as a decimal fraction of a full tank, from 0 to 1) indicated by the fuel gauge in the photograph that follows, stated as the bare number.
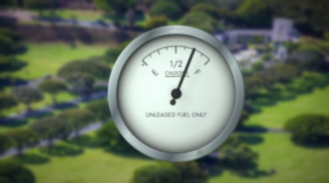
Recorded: 0.75
